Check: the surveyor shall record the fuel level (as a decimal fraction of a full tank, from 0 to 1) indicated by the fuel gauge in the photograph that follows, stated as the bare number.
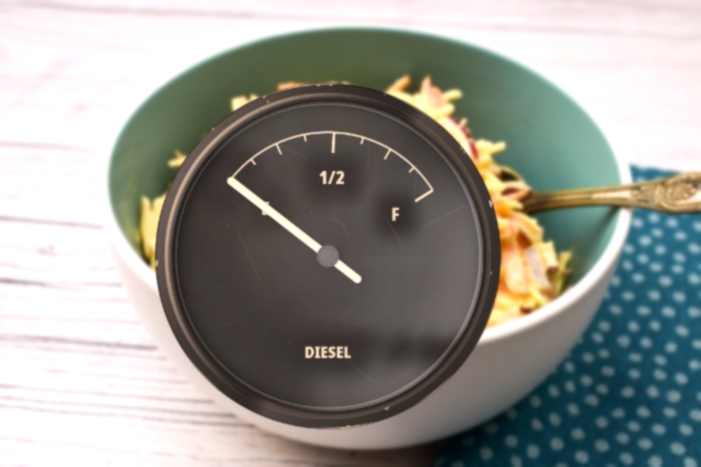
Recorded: 0
